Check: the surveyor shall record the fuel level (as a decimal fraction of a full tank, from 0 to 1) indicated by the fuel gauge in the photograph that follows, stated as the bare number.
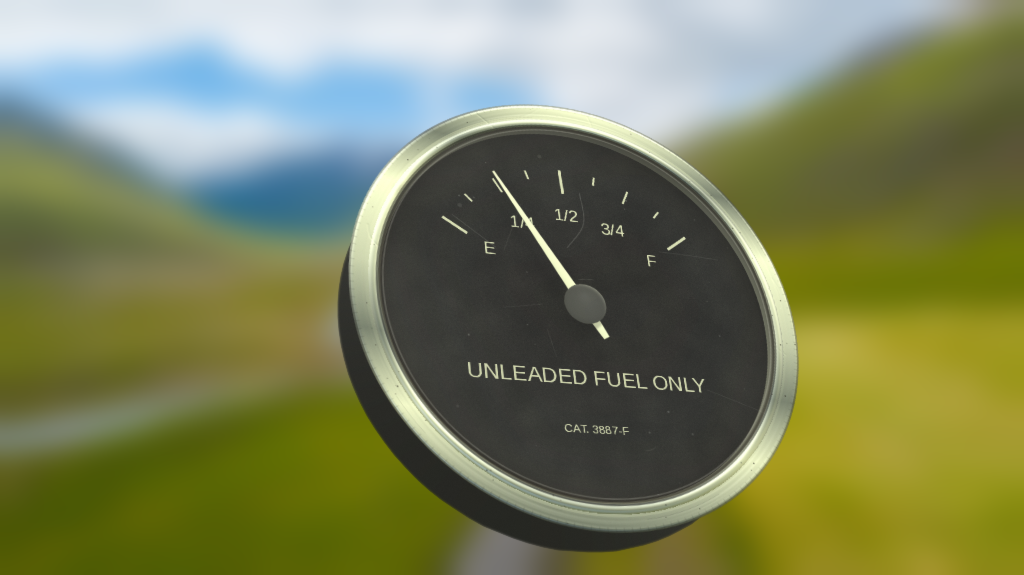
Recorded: 0.25
